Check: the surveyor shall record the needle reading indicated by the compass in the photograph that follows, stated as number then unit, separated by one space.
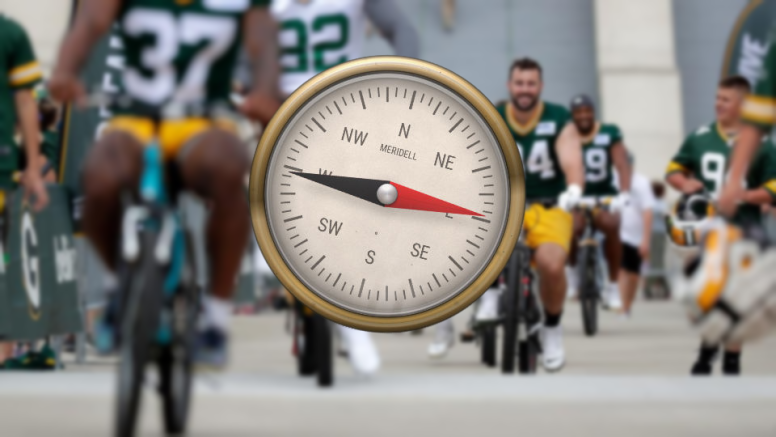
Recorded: 87.5 °
